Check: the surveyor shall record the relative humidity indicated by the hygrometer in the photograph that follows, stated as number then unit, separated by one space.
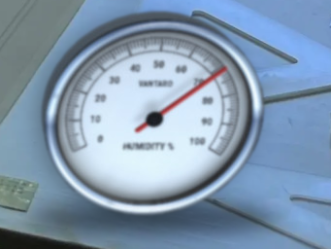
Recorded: 70 %
